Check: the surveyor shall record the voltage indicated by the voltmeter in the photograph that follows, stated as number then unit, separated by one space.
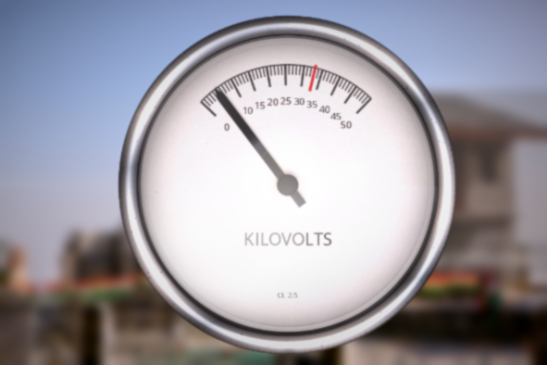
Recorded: 5 kV
